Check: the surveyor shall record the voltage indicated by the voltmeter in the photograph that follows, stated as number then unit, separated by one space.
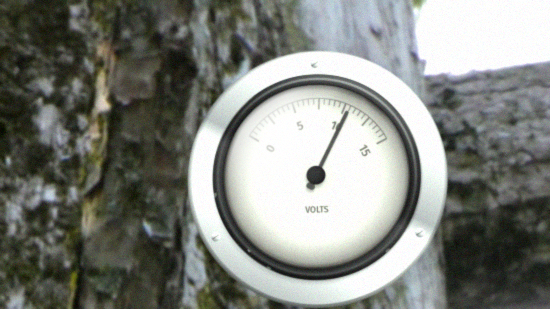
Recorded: 10.5 V
